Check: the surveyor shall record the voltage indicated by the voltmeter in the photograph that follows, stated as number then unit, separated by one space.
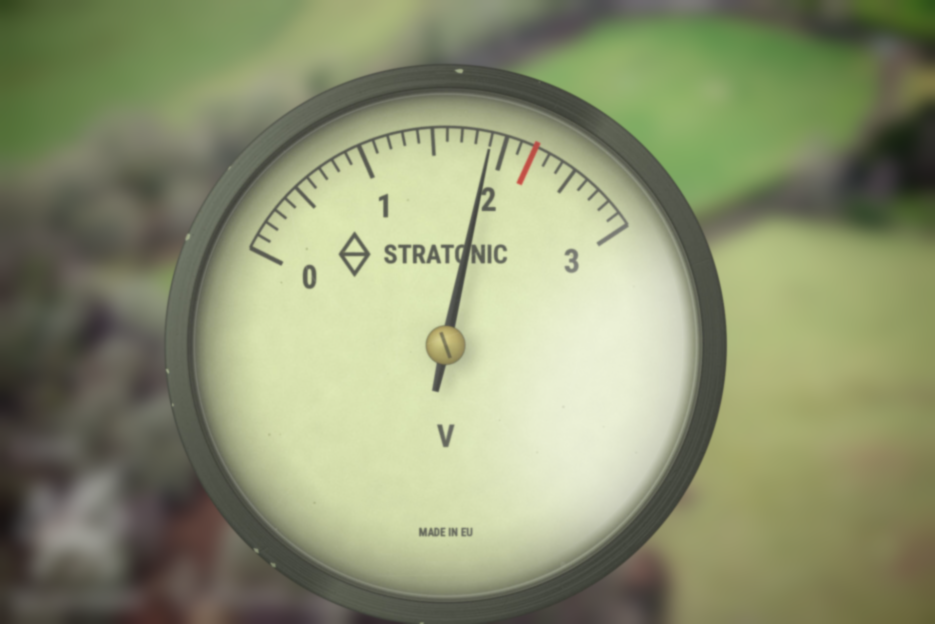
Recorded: 1.9 V
